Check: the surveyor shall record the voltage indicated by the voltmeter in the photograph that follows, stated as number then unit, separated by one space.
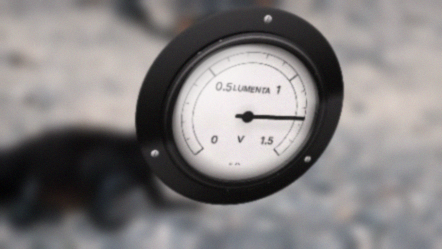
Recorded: 1.25 V
